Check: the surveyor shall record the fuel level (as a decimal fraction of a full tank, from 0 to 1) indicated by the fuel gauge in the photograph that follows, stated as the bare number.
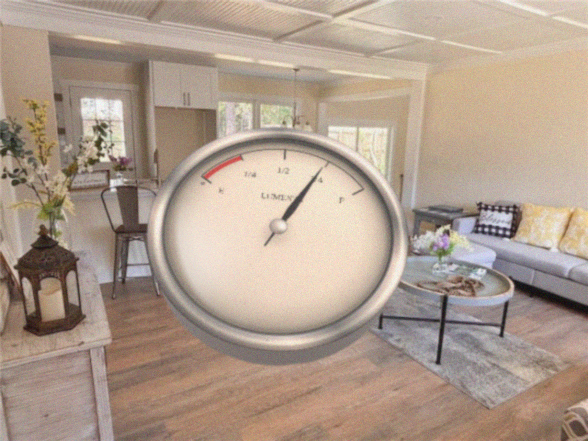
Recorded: 0.75
